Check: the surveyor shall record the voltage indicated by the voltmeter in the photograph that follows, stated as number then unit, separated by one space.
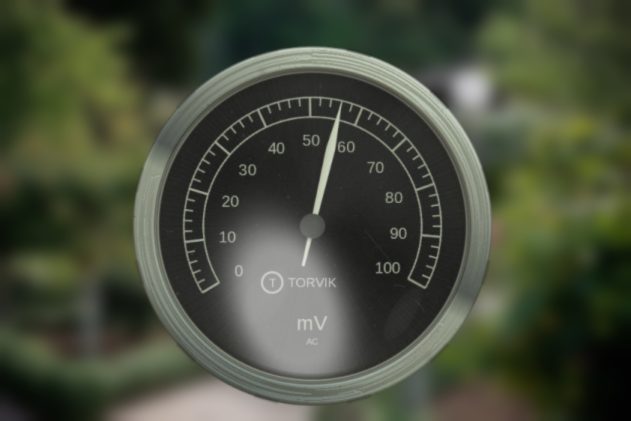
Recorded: 56 mV
